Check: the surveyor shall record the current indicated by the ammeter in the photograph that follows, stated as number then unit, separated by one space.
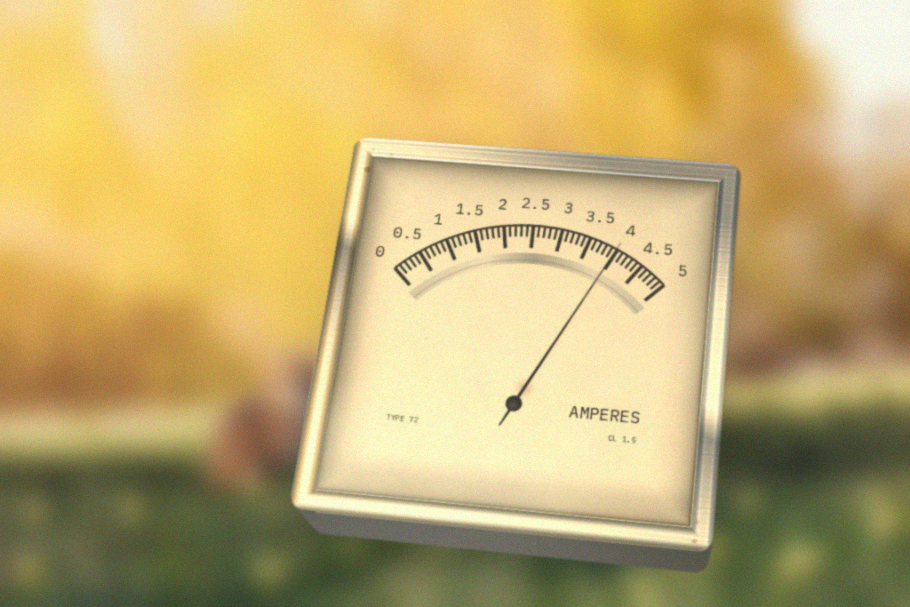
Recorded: 4 A
